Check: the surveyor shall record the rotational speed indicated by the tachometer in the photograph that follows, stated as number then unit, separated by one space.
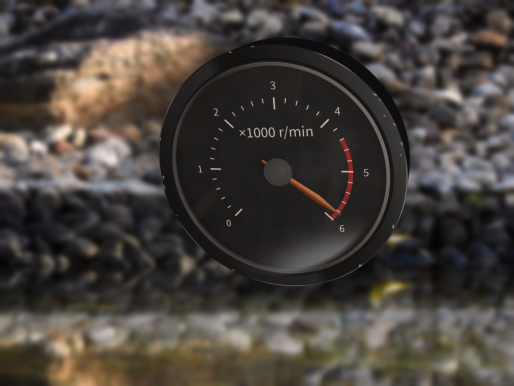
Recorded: 5800 rpm
